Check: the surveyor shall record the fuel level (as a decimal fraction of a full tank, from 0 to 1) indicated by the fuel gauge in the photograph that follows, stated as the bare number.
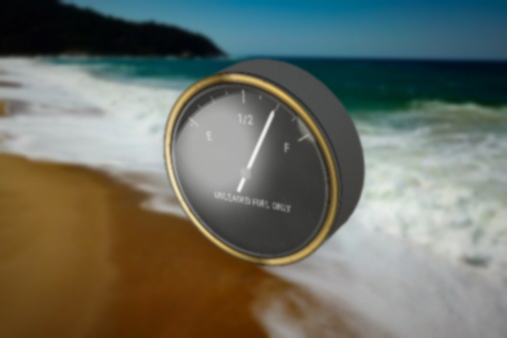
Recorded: 0.75
